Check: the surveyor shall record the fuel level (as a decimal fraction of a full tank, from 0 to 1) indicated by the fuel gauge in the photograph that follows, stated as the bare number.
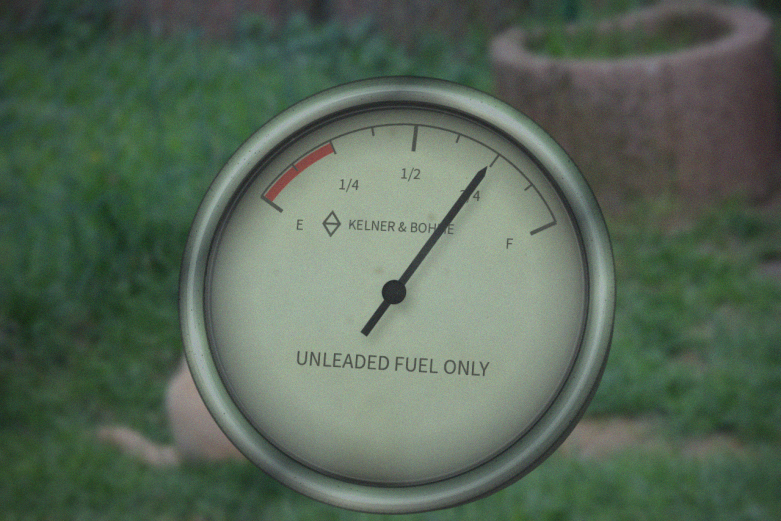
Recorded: 0.75
